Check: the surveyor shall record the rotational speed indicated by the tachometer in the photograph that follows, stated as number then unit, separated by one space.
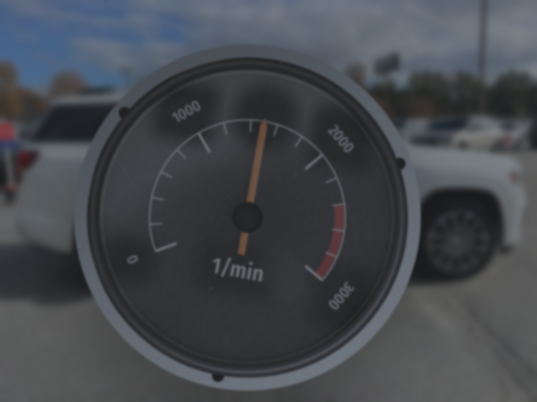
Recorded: 1500 rpm
